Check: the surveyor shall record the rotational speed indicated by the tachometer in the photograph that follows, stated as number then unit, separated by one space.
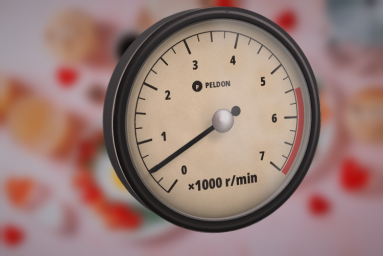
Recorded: 500 rpm
